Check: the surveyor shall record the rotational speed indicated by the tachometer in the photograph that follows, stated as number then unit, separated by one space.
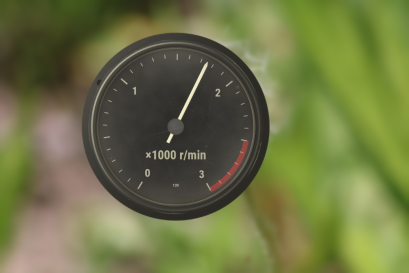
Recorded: 1750 rpm
